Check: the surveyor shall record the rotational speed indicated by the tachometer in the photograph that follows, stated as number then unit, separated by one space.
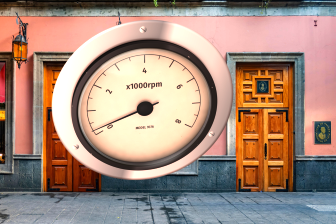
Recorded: 250 rpm
